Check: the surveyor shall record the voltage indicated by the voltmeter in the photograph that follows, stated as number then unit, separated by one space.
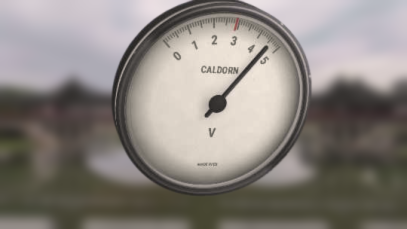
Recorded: 4.5 V
